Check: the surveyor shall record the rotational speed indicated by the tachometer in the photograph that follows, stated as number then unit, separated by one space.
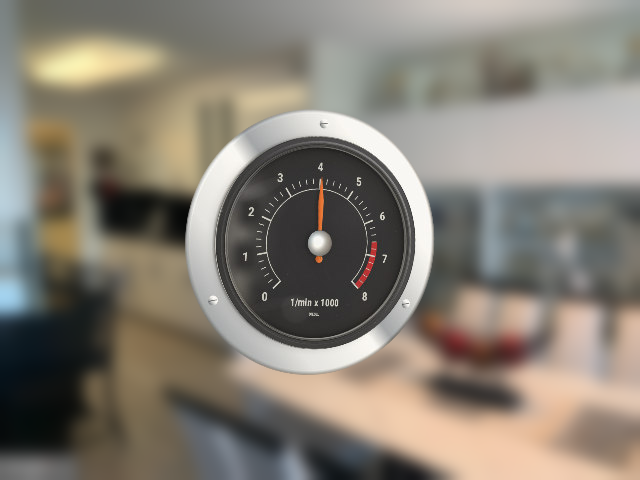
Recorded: 4000 rpm
